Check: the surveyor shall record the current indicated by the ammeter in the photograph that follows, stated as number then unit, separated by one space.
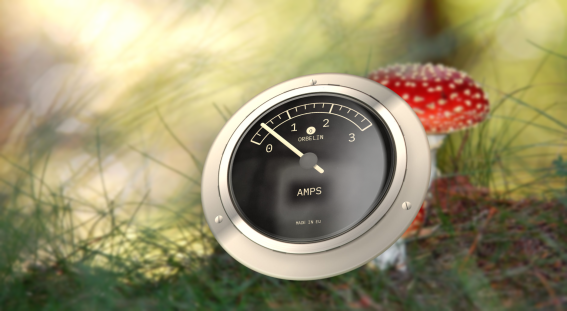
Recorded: 0.4 A
